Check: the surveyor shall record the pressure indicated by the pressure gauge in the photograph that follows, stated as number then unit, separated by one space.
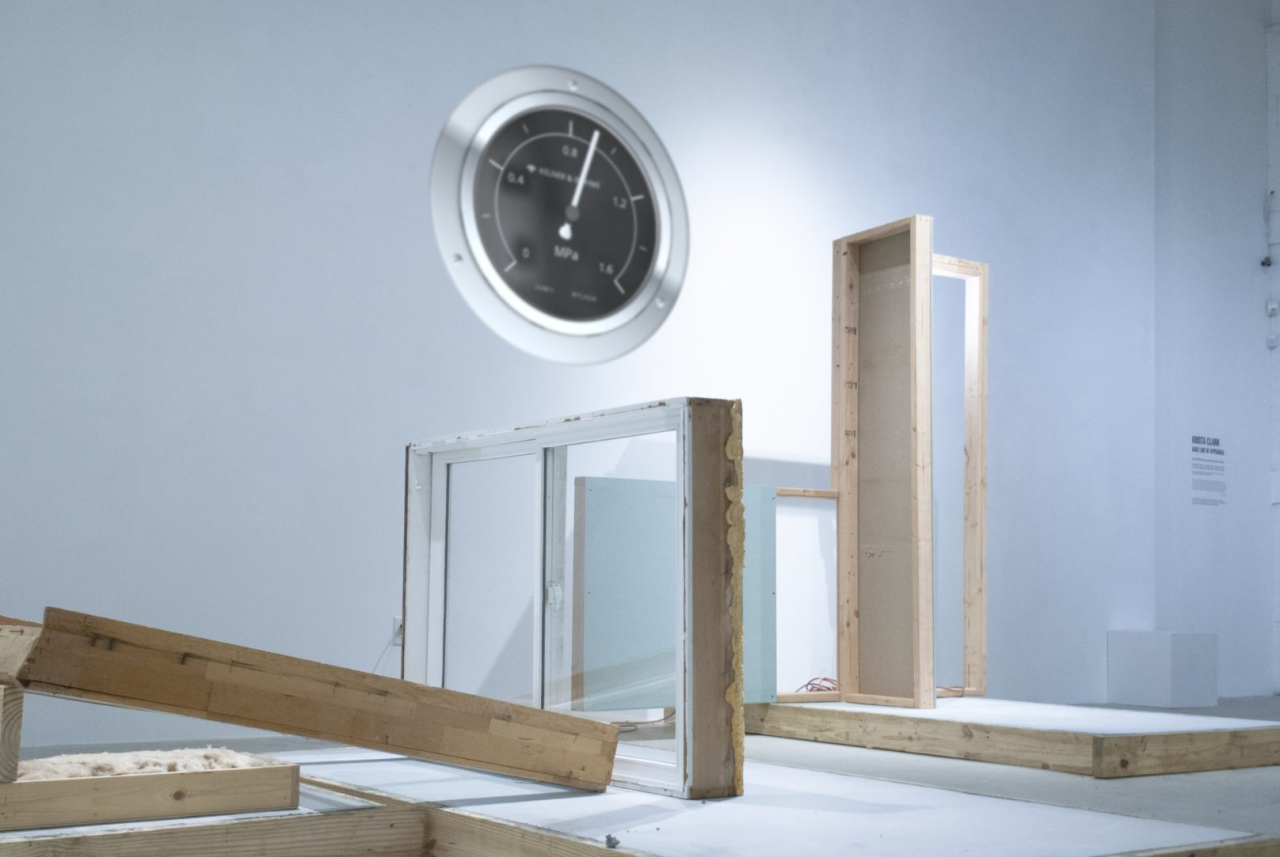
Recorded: 0.9 MPa
